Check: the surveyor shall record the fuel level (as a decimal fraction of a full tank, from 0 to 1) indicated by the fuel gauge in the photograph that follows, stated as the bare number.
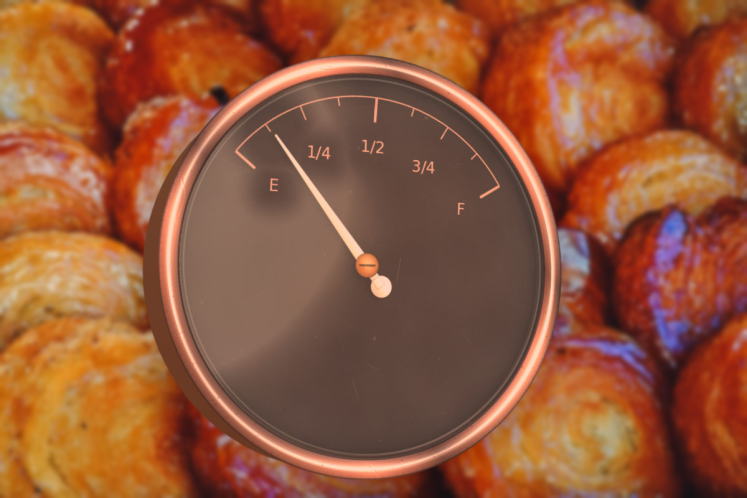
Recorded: 0.125
